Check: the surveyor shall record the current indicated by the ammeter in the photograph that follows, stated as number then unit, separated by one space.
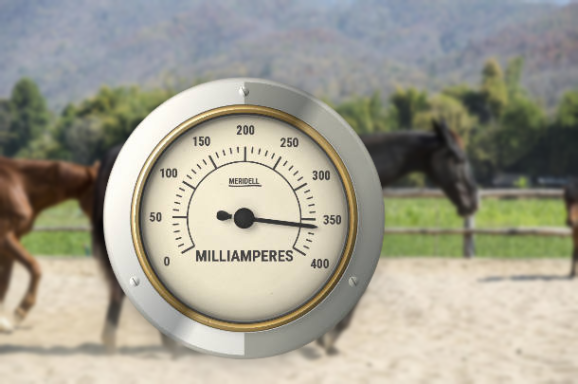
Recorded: 360 mA
